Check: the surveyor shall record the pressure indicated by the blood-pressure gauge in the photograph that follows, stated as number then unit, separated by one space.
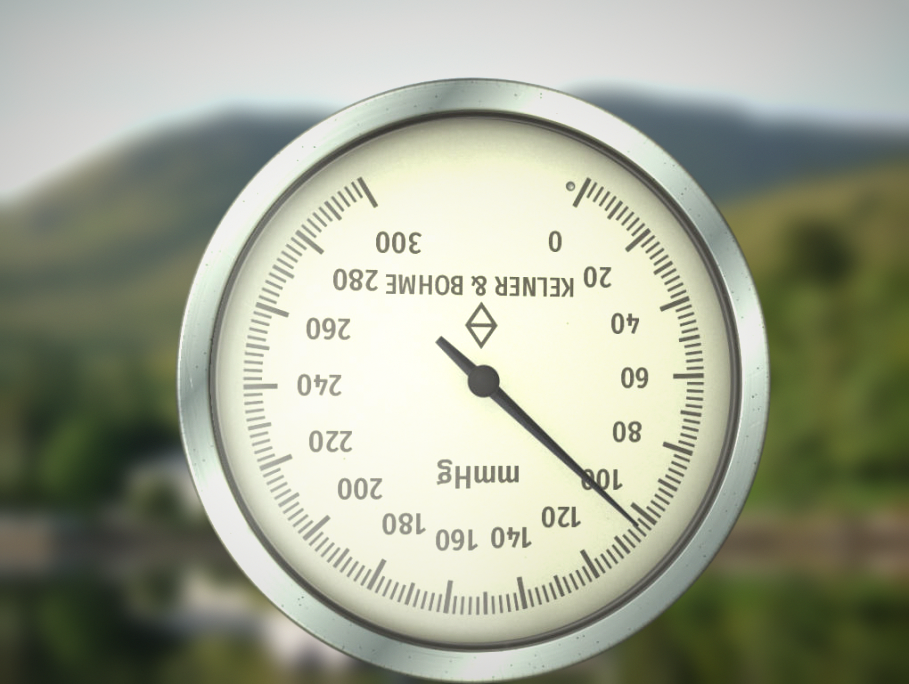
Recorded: 104 mmHg
